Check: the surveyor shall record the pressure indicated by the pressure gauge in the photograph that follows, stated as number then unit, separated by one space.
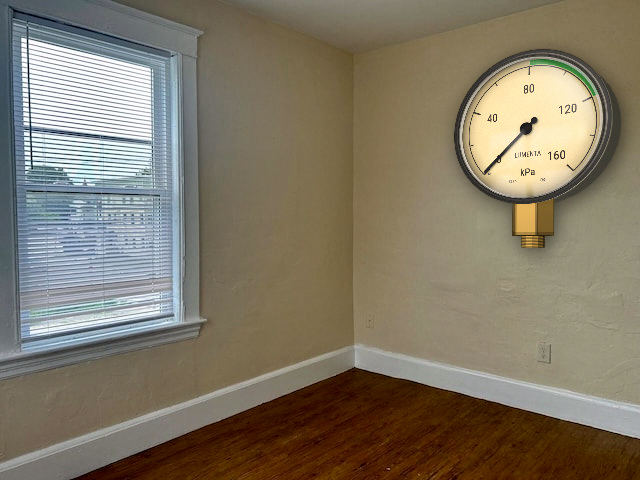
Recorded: 0 kPa
